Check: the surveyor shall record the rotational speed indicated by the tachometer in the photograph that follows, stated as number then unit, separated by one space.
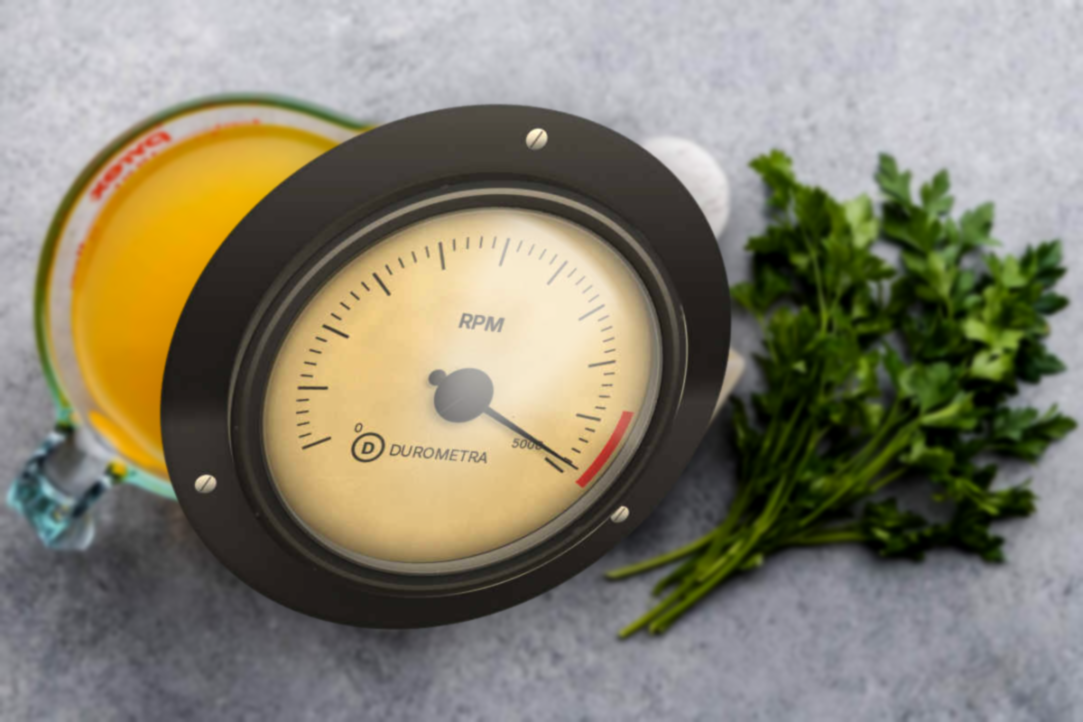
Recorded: 4900 rpm
